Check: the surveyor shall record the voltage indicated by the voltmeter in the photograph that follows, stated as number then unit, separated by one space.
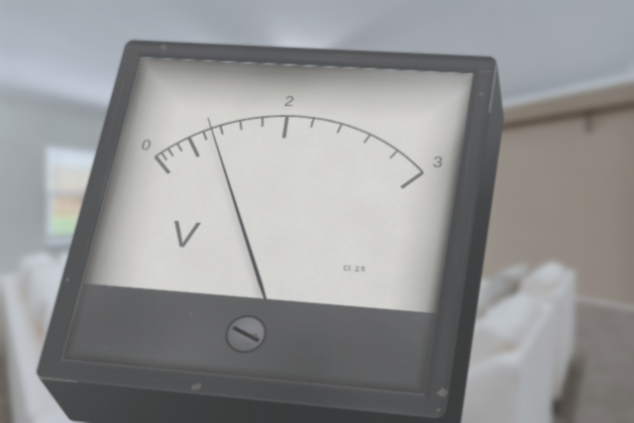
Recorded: 1.3 V
